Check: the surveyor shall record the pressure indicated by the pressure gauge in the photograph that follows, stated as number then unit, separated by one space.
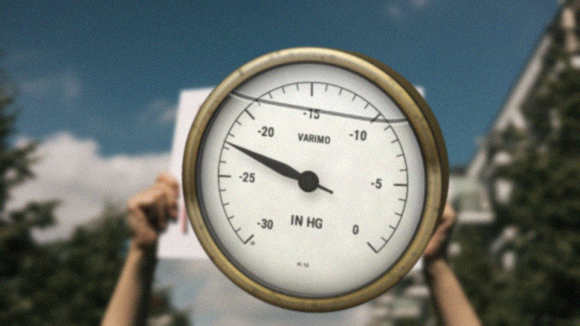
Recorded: -22.5 inHg
